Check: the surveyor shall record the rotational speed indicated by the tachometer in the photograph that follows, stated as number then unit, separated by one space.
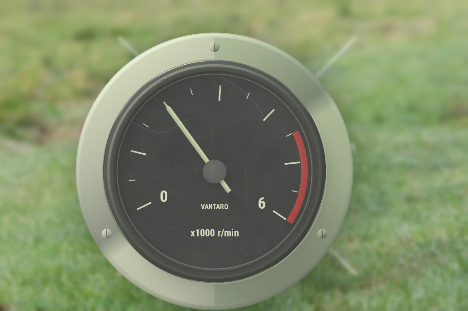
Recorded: 2000 rpm
